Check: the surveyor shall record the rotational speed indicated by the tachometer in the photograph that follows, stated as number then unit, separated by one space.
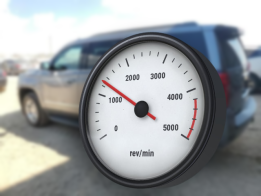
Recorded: 1300 rpm
